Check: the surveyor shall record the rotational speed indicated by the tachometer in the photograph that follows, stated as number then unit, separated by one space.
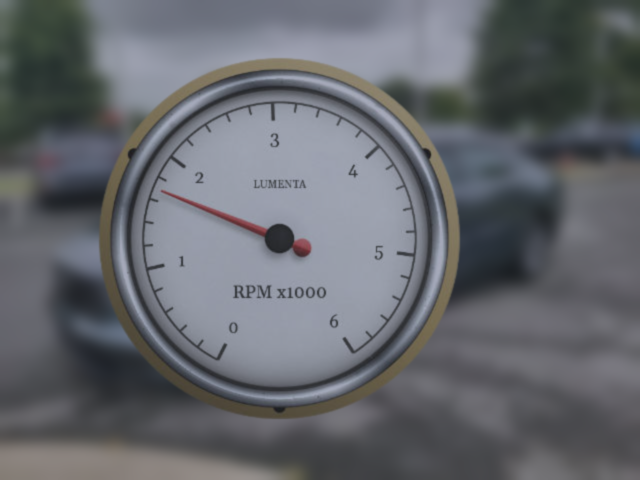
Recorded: 1700 rpm
